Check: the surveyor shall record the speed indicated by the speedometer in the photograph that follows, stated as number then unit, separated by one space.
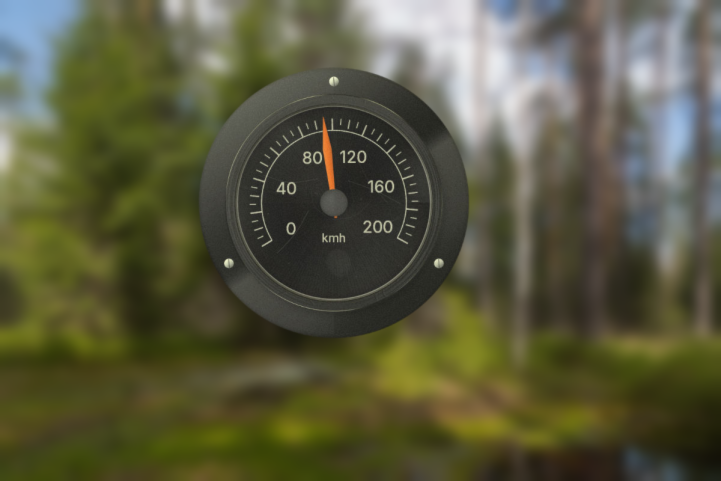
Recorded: 95 km/h
